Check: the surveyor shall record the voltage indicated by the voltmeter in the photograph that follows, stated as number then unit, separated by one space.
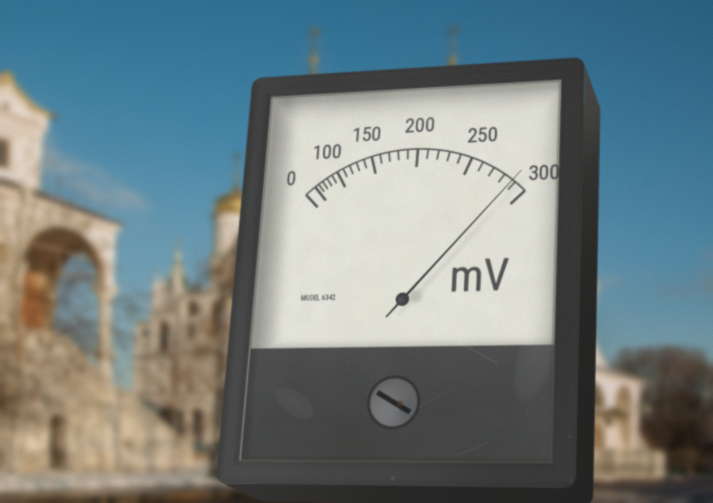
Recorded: 290 mV
